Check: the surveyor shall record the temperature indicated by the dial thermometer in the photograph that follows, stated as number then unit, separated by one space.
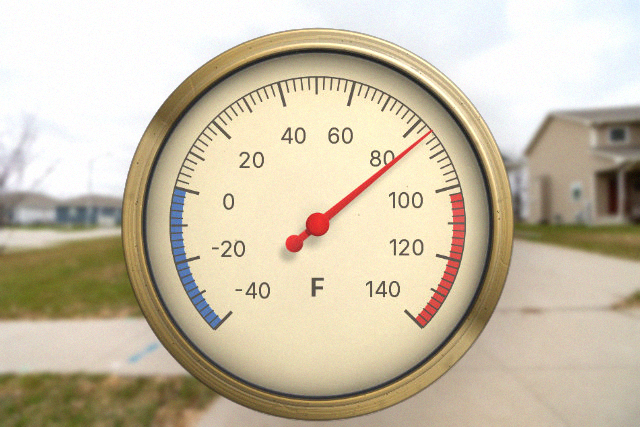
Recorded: 84 °F
